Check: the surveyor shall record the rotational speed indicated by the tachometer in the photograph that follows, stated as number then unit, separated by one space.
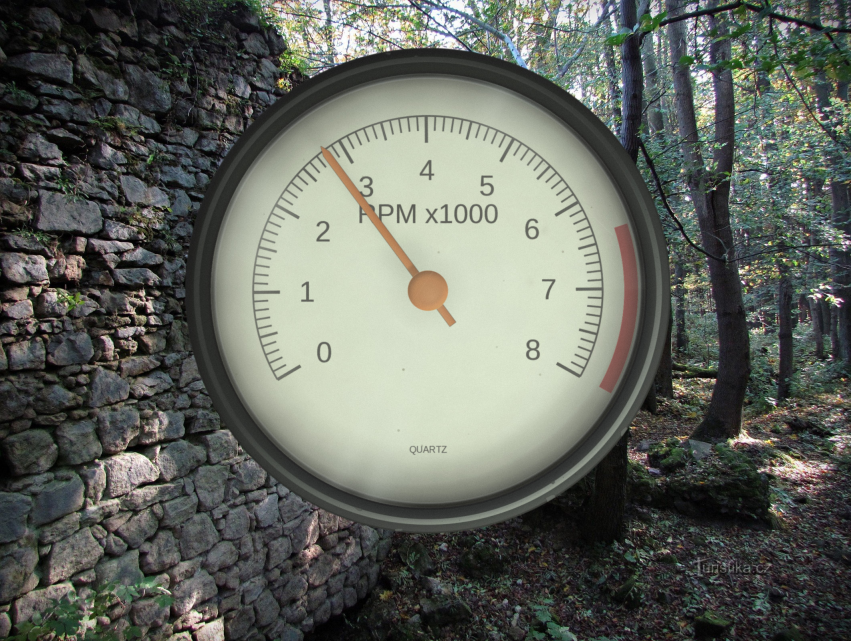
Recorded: 2800 rpm
